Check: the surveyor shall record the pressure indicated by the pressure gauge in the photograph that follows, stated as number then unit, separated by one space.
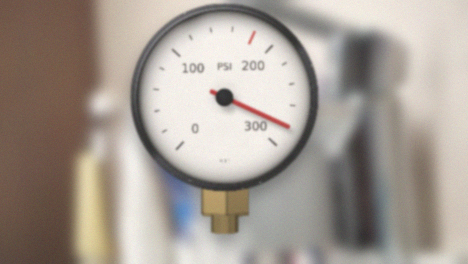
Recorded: 280 psi
